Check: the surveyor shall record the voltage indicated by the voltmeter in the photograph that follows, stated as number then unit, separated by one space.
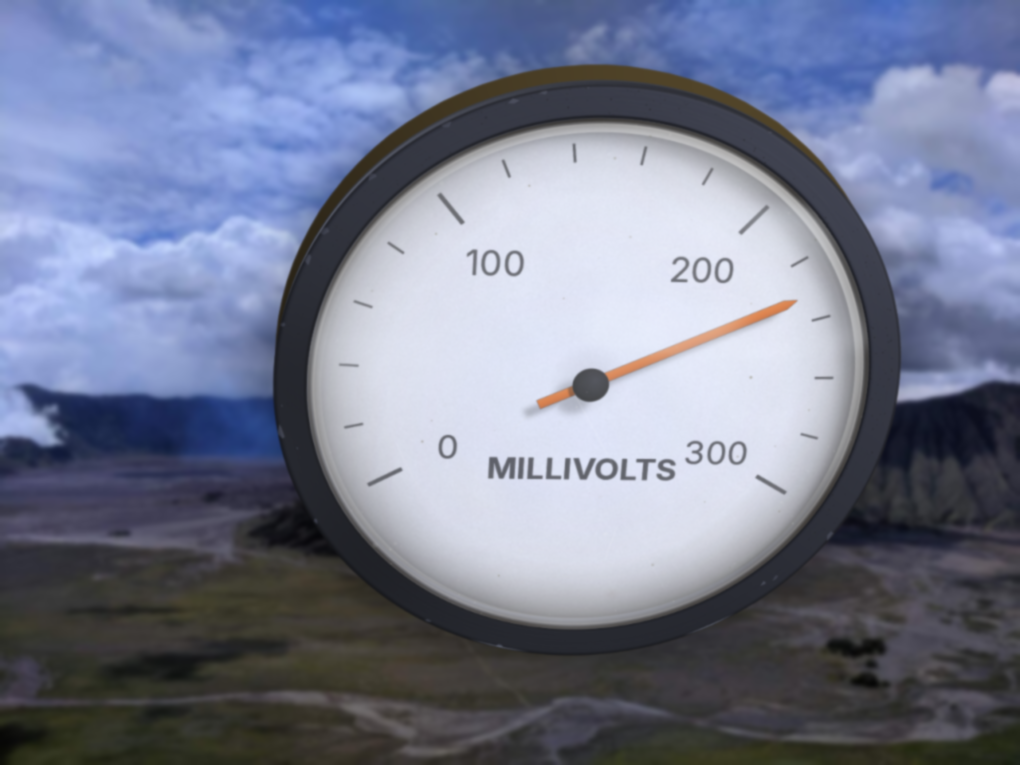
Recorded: 230 mV
